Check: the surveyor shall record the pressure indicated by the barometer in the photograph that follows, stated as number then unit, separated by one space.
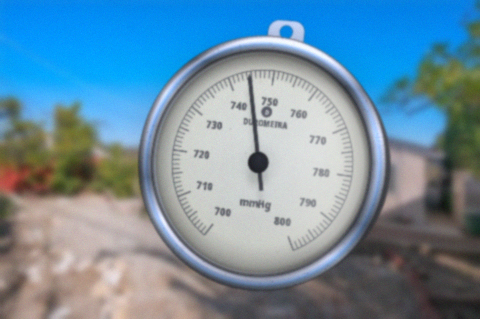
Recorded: 745 mmHg
